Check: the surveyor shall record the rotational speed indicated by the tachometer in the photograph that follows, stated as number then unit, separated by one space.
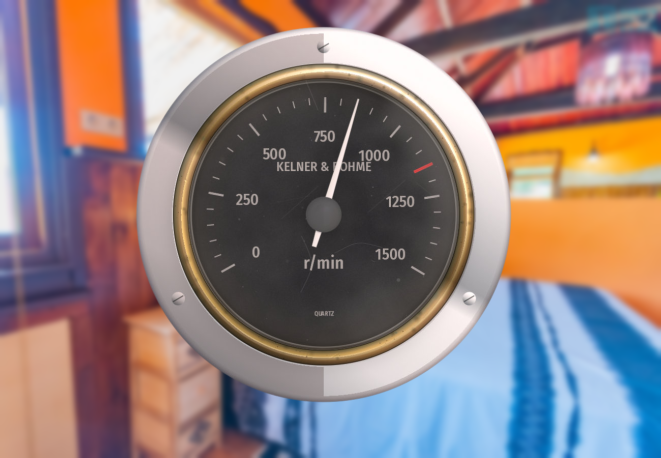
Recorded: 850 rpm
